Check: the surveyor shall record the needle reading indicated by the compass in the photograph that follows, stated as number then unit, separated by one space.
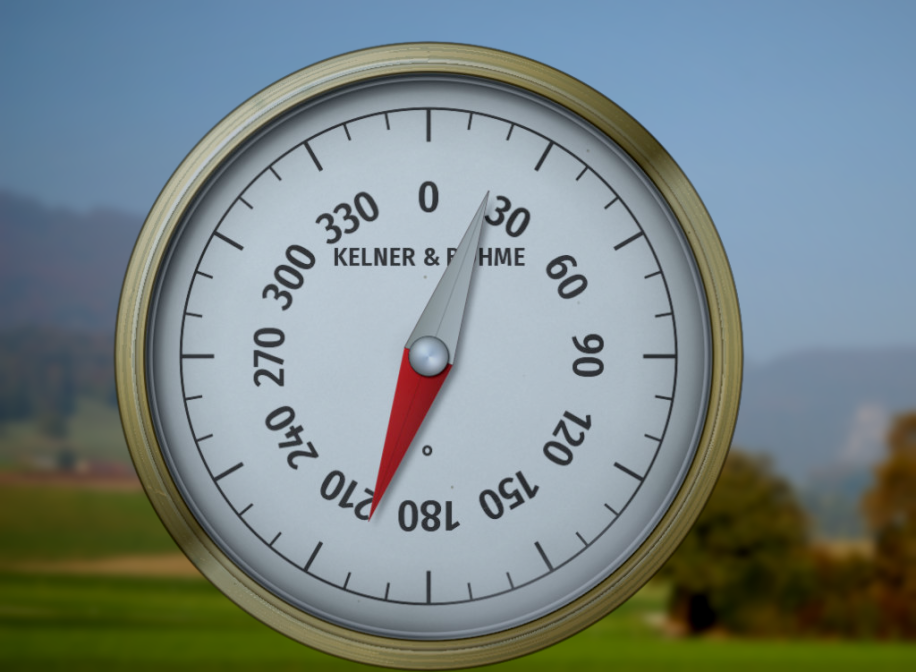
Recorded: 200 °
